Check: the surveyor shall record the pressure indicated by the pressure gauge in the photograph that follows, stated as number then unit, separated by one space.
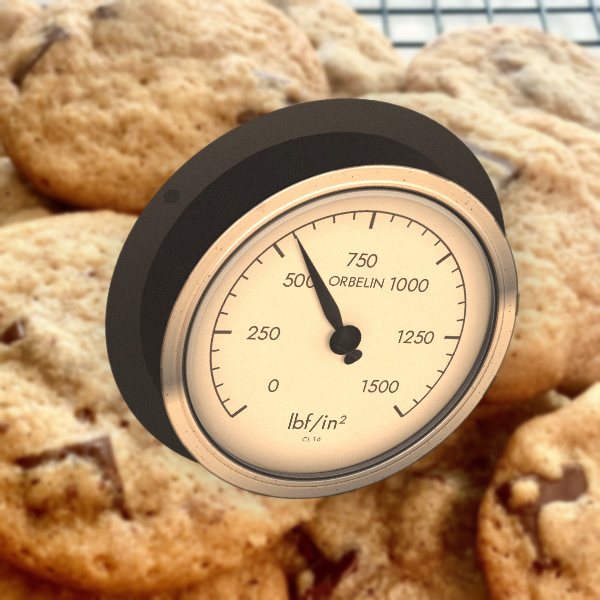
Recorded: 550 psi
